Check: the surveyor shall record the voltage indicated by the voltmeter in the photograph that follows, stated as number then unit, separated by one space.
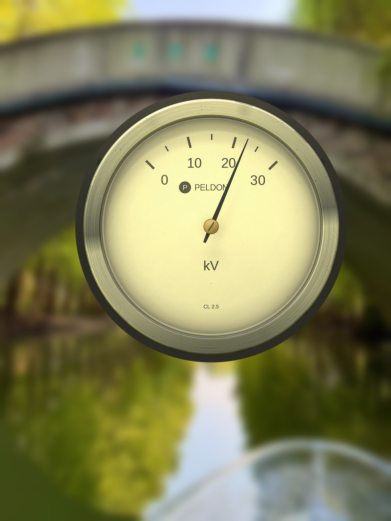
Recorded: 22.5 kV
